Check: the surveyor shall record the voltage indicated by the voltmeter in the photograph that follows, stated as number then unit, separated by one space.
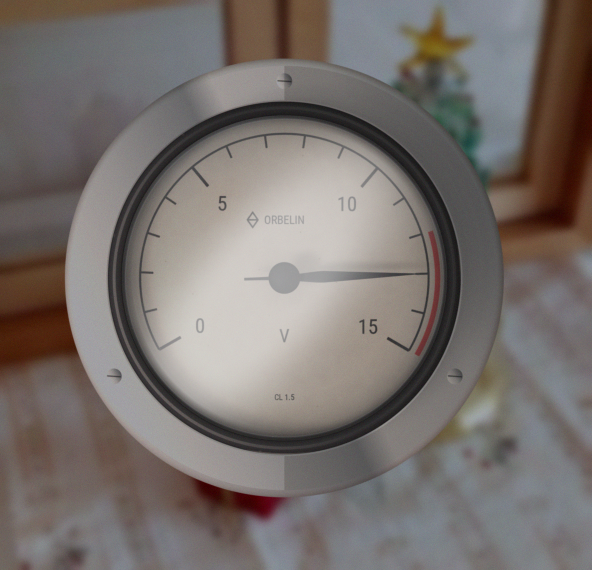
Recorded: 13 V
